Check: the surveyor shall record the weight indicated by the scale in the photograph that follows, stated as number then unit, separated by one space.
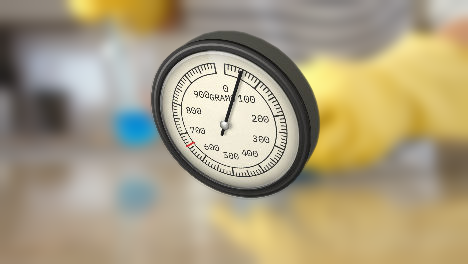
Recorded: 50 g
